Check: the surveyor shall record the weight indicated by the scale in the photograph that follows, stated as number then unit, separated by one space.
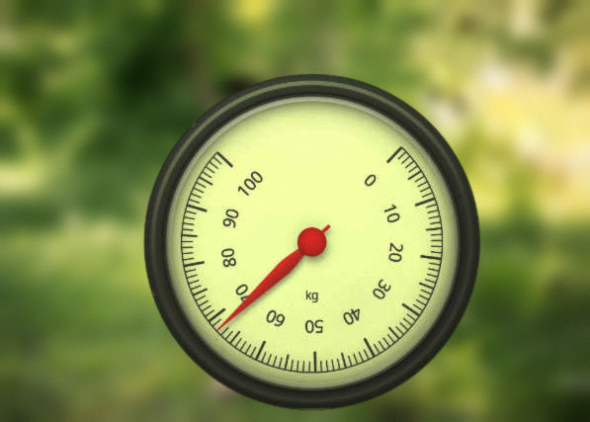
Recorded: 68 kg
